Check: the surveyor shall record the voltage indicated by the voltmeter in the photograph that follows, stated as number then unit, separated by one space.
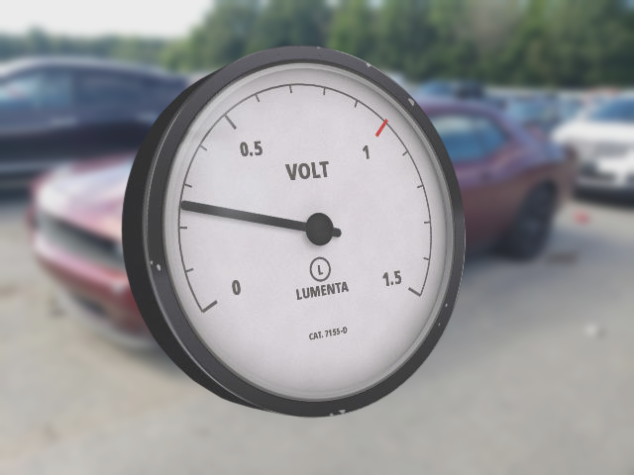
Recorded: 0.25 V
